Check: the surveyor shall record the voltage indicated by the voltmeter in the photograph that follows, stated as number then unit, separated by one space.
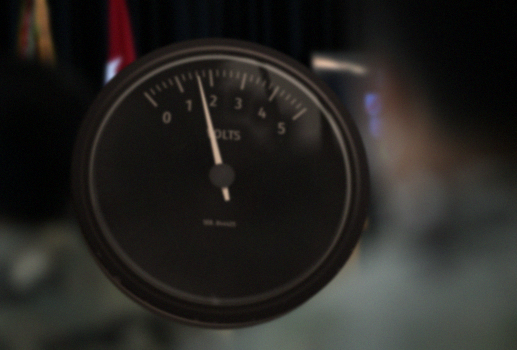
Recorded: 1.6 V
